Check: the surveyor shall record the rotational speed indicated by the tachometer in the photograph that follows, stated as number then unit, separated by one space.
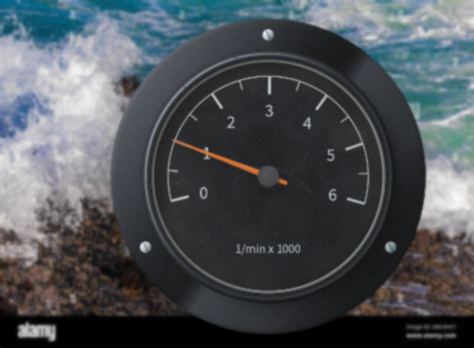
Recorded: 1000 rpm
